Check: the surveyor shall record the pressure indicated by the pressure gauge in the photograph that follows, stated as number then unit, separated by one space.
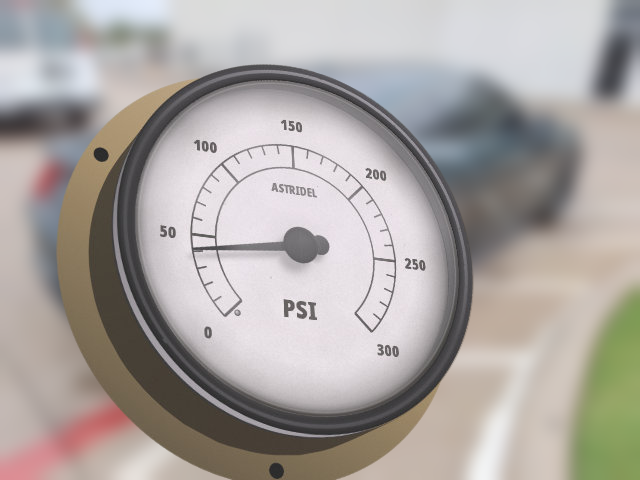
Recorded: 40 psi
